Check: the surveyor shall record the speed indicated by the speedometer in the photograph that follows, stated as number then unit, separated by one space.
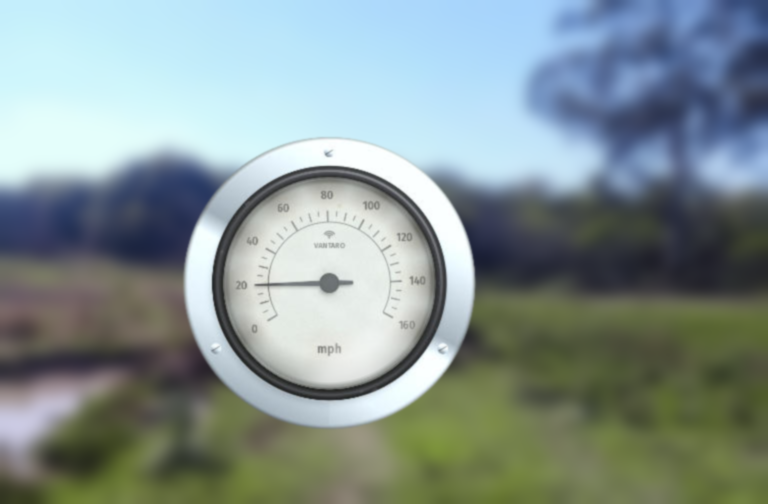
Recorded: 20 mph
